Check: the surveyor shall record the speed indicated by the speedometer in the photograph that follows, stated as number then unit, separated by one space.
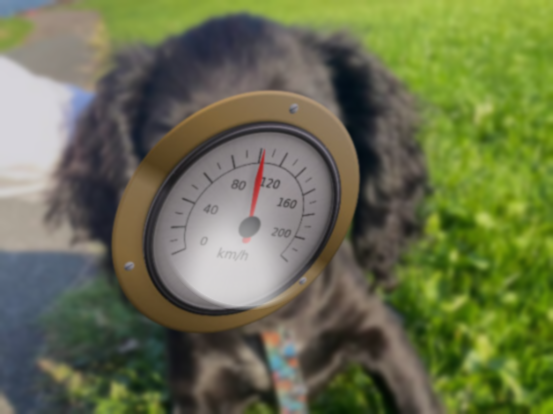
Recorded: 100 km/h
